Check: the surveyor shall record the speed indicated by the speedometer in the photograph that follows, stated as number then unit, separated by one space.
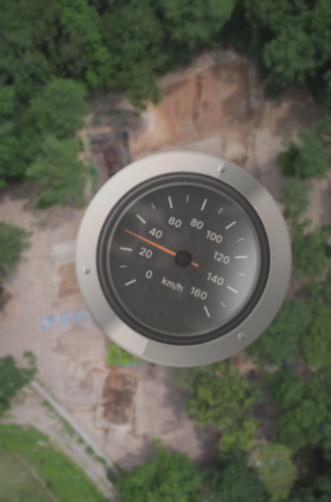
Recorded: 30 km/h
